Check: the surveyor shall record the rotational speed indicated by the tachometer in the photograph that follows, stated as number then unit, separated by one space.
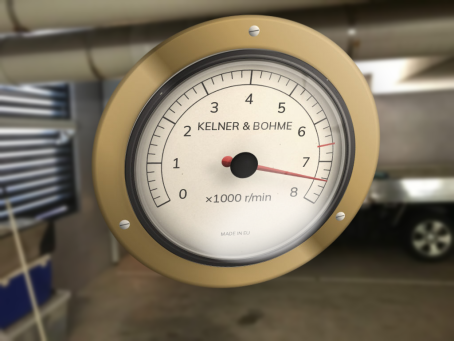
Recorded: 7400 rpm
